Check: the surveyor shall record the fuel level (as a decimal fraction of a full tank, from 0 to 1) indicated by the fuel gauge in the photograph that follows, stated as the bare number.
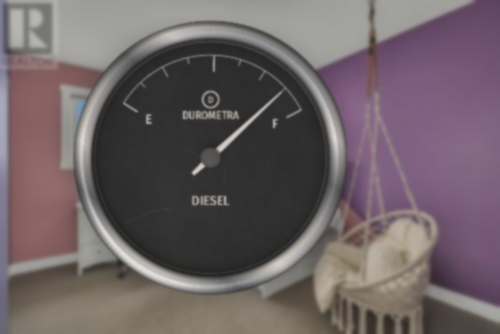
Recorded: 0.875
